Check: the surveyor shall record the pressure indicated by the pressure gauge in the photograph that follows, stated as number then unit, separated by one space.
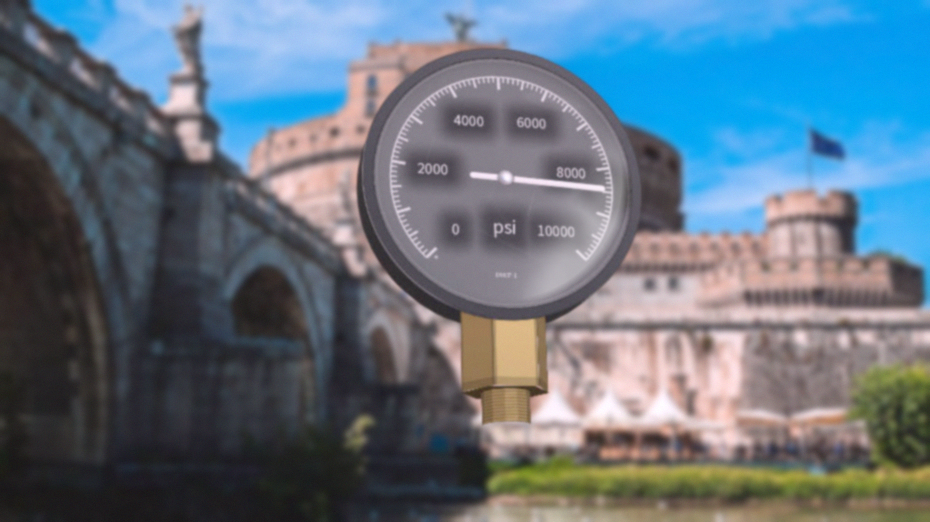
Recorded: 8500 psi
